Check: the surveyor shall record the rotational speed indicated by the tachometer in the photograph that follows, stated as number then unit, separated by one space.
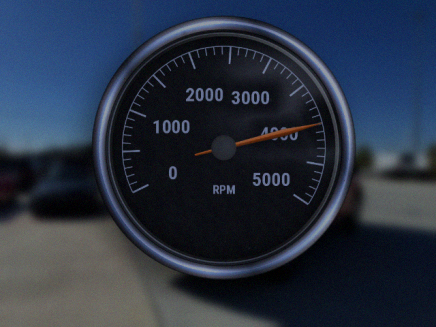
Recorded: 4000 rpm
